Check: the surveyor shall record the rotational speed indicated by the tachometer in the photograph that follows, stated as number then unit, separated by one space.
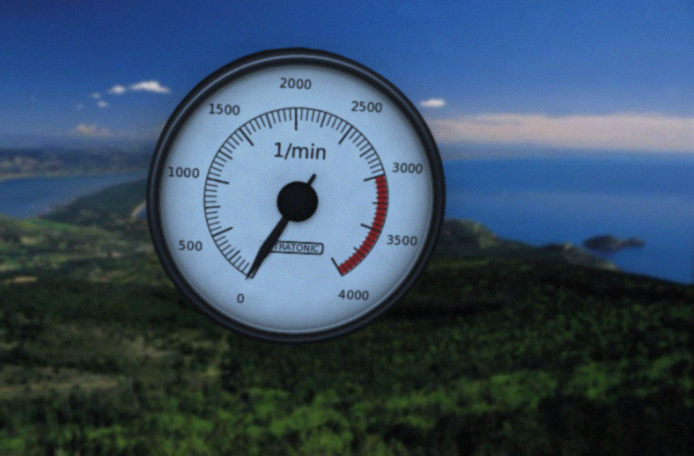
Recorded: 50 rpm
